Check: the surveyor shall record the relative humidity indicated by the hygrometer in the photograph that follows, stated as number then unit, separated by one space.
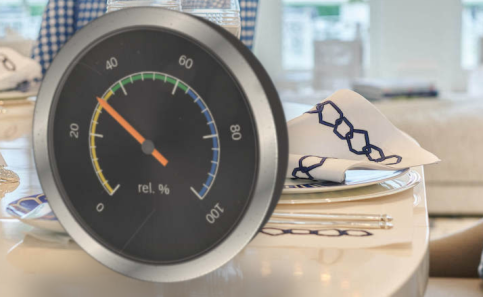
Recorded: 32 %
